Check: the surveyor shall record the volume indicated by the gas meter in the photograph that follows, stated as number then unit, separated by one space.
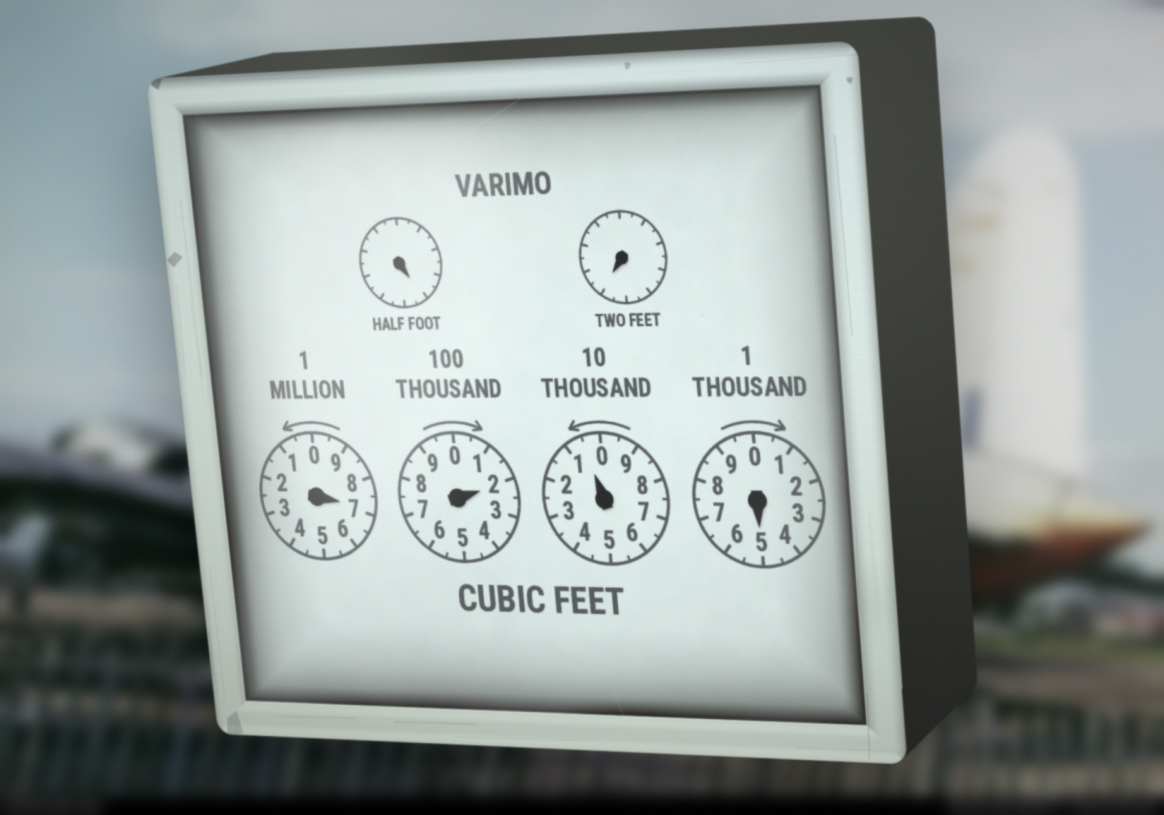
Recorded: 720500 ft³
